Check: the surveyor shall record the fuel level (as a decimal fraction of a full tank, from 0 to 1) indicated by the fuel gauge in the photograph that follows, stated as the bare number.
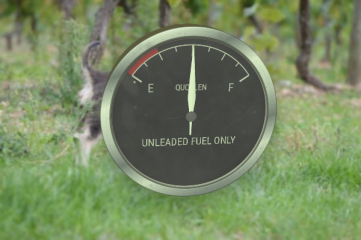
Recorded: 0.5
